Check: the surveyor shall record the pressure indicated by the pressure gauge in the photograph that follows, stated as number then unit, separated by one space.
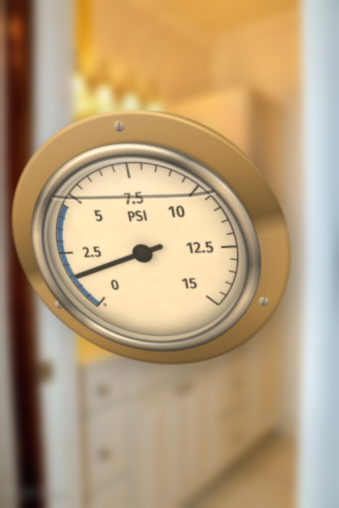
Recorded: 1.5 psi
